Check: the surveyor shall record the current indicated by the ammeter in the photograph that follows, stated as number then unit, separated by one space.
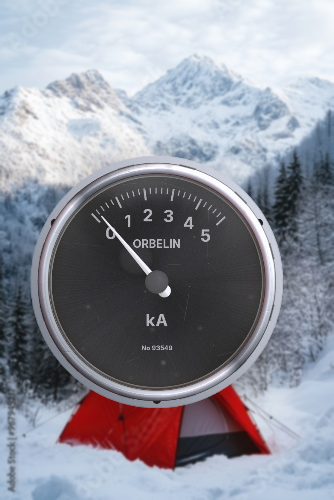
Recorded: 0.2 kA
